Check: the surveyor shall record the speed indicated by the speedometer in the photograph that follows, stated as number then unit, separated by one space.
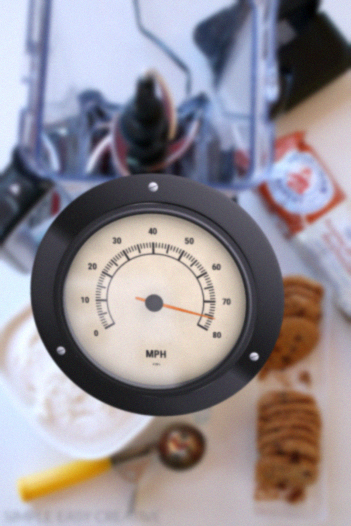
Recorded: 75 mph
